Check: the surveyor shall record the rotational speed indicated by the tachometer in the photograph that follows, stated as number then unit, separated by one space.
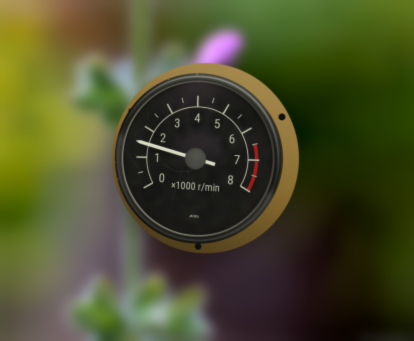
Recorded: 1500 rpm
